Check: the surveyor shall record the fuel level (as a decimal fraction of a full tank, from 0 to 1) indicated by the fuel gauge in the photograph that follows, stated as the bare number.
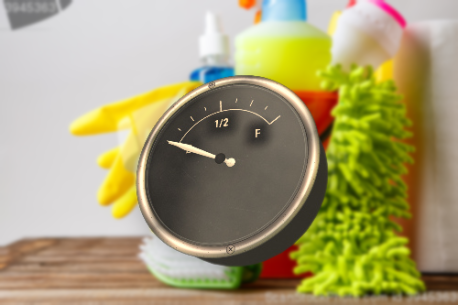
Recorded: 0
